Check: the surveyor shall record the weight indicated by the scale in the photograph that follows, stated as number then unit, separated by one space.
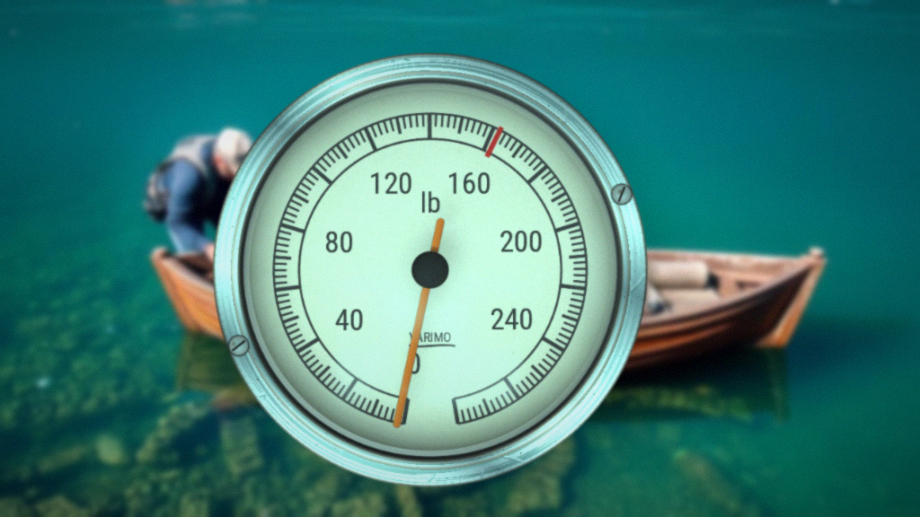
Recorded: 2 lb
